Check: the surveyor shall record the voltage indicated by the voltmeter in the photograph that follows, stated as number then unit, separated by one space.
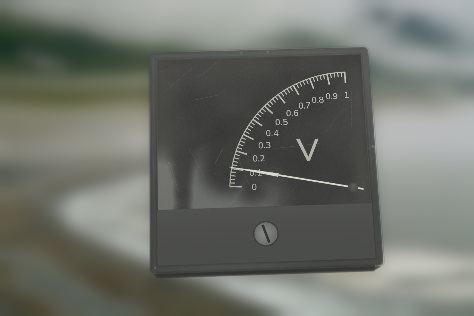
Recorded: 0.1 V
